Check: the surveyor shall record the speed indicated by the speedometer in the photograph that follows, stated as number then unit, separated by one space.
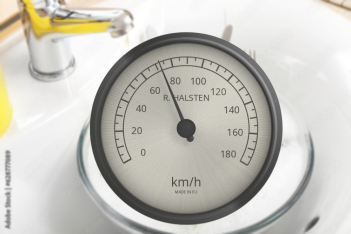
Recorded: 72.5 km/h
